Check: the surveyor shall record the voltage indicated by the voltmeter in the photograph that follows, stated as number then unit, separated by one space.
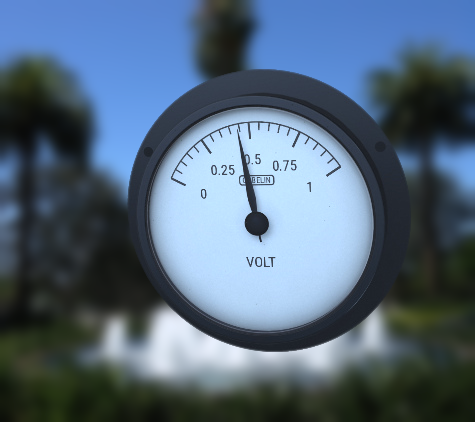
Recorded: 0.45 V
